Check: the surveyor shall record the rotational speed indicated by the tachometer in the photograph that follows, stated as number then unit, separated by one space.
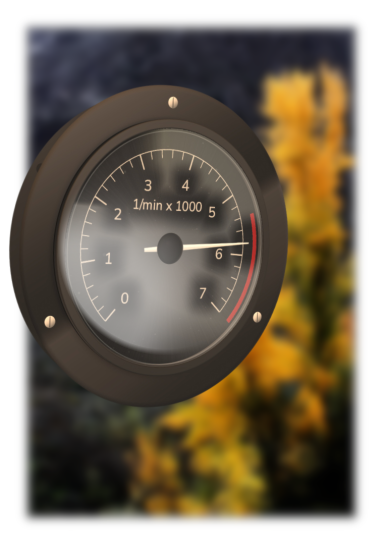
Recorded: 5800 rpm
